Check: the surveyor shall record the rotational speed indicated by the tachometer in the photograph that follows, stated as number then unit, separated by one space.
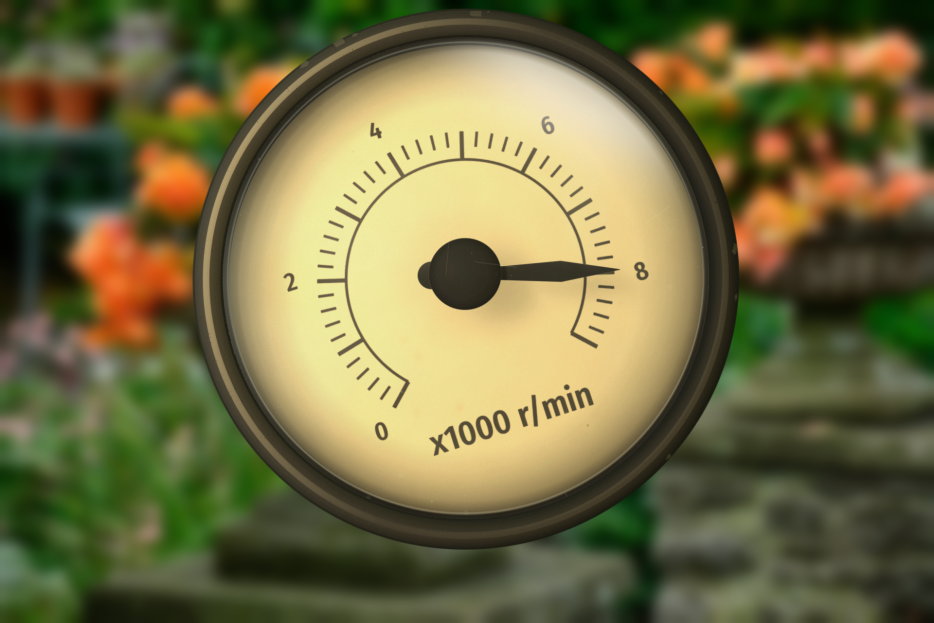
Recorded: 8000 rpm
